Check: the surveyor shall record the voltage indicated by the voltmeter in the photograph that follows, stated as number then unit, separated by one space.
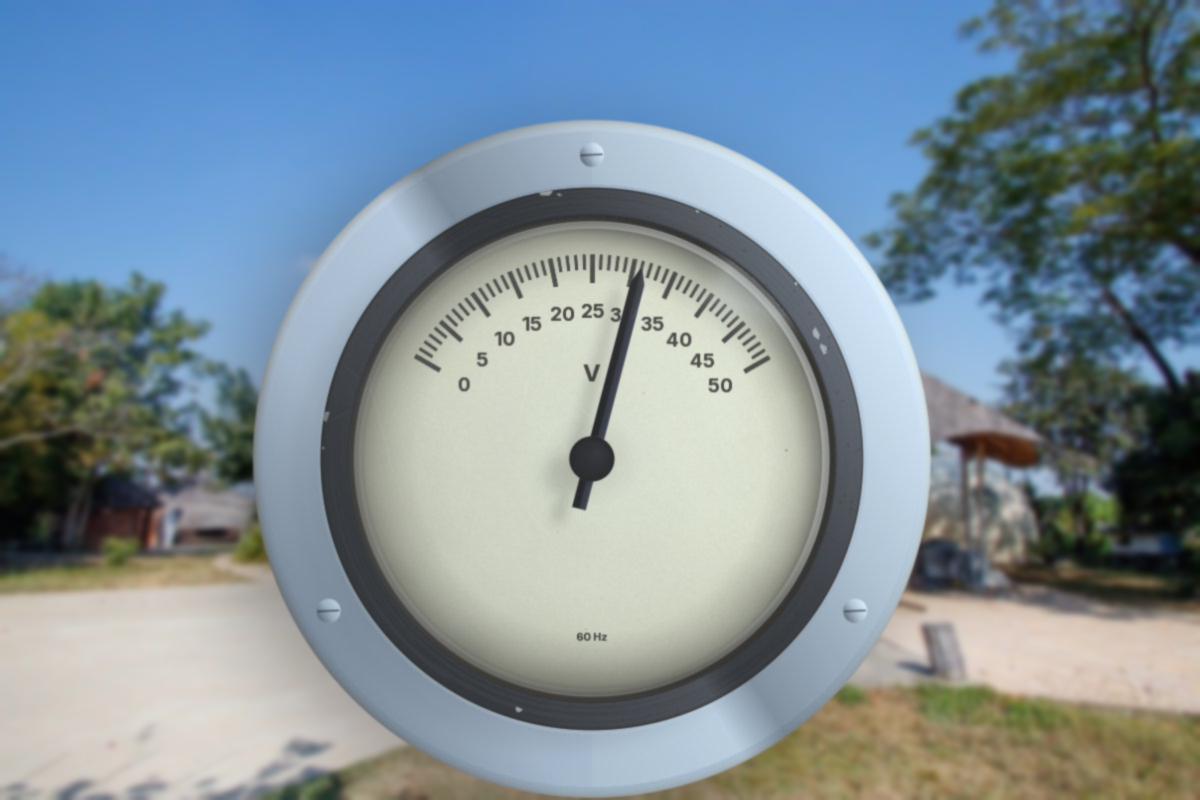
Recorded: 31 V
